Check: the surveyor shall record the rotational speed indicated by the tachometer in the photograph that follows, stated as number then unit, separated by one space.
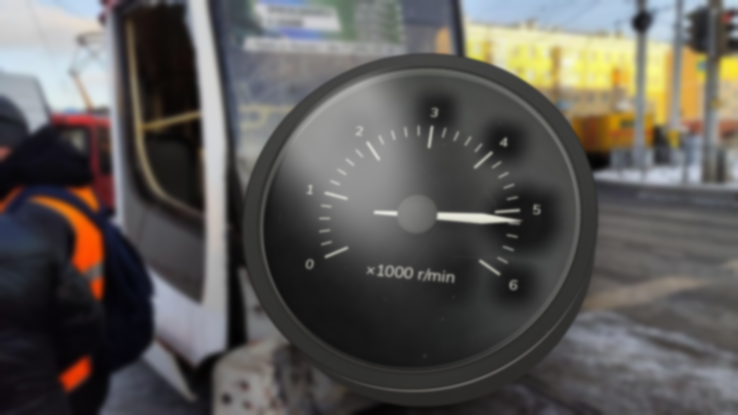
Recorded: 5200 rpm
